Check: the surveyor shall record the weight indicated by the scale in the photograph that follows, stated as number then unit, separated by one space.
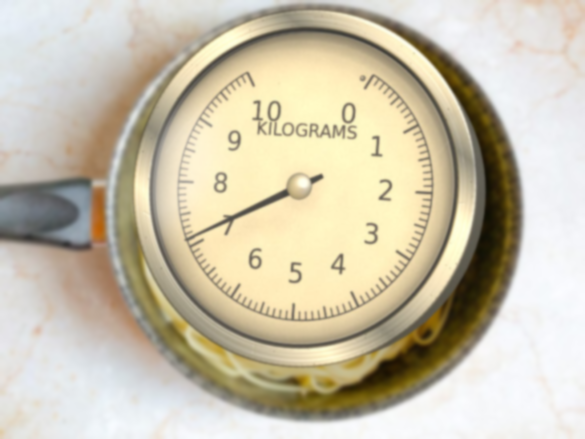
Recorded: 7.1 kg
